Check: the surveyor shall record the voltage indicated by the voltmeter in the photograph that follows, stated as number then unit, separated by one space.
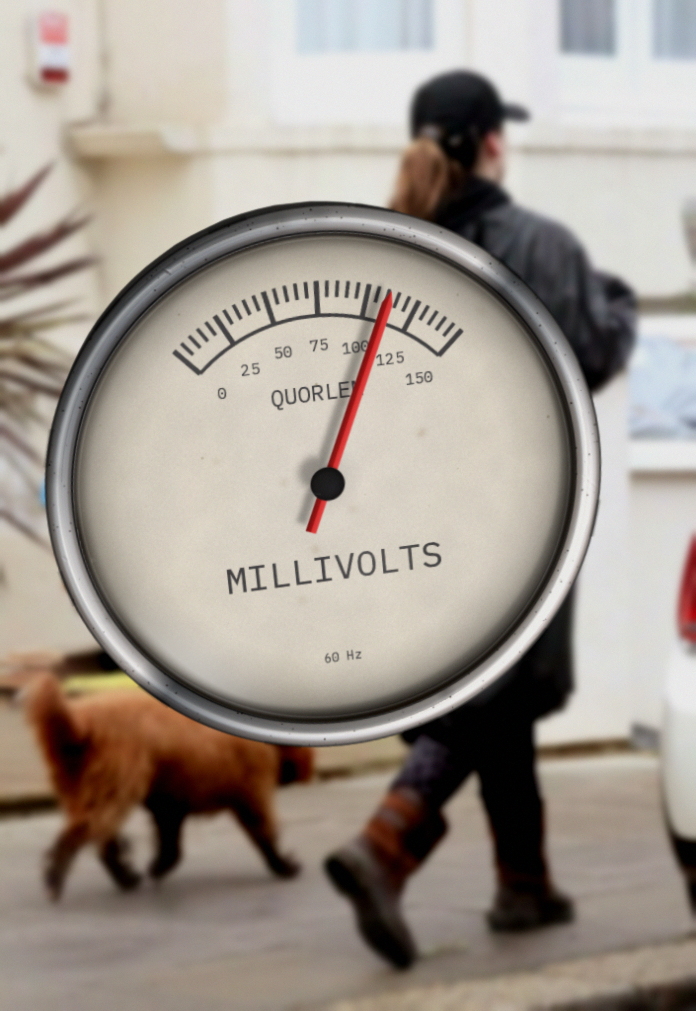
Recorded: 110 mV
